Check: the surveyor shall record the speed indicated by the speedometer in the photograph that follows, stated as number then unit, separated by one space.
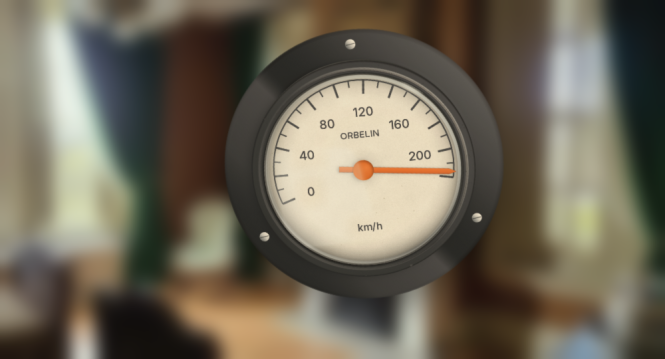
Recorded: 215 km/h
